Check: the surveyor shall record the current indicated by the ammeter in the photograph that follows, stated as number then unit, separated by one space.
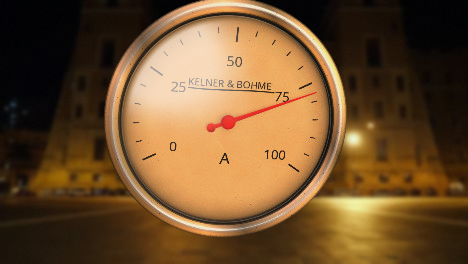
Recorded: 77.5 A
